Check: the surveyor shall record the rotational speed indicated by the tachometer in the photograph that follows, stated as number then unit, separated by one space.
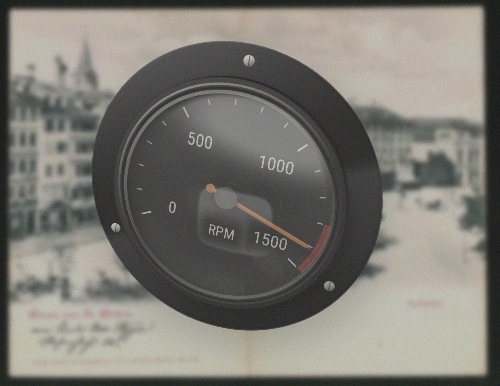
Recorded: 1400 rpm
